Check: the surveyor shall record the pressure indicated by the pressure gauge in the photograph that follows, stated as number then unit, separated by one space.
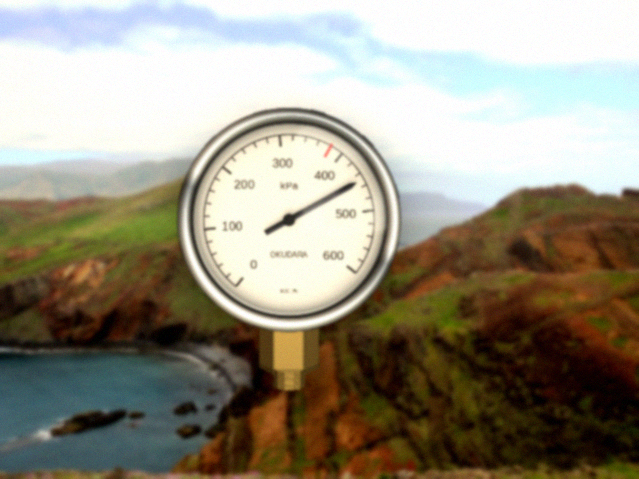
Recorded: 450 kPa
